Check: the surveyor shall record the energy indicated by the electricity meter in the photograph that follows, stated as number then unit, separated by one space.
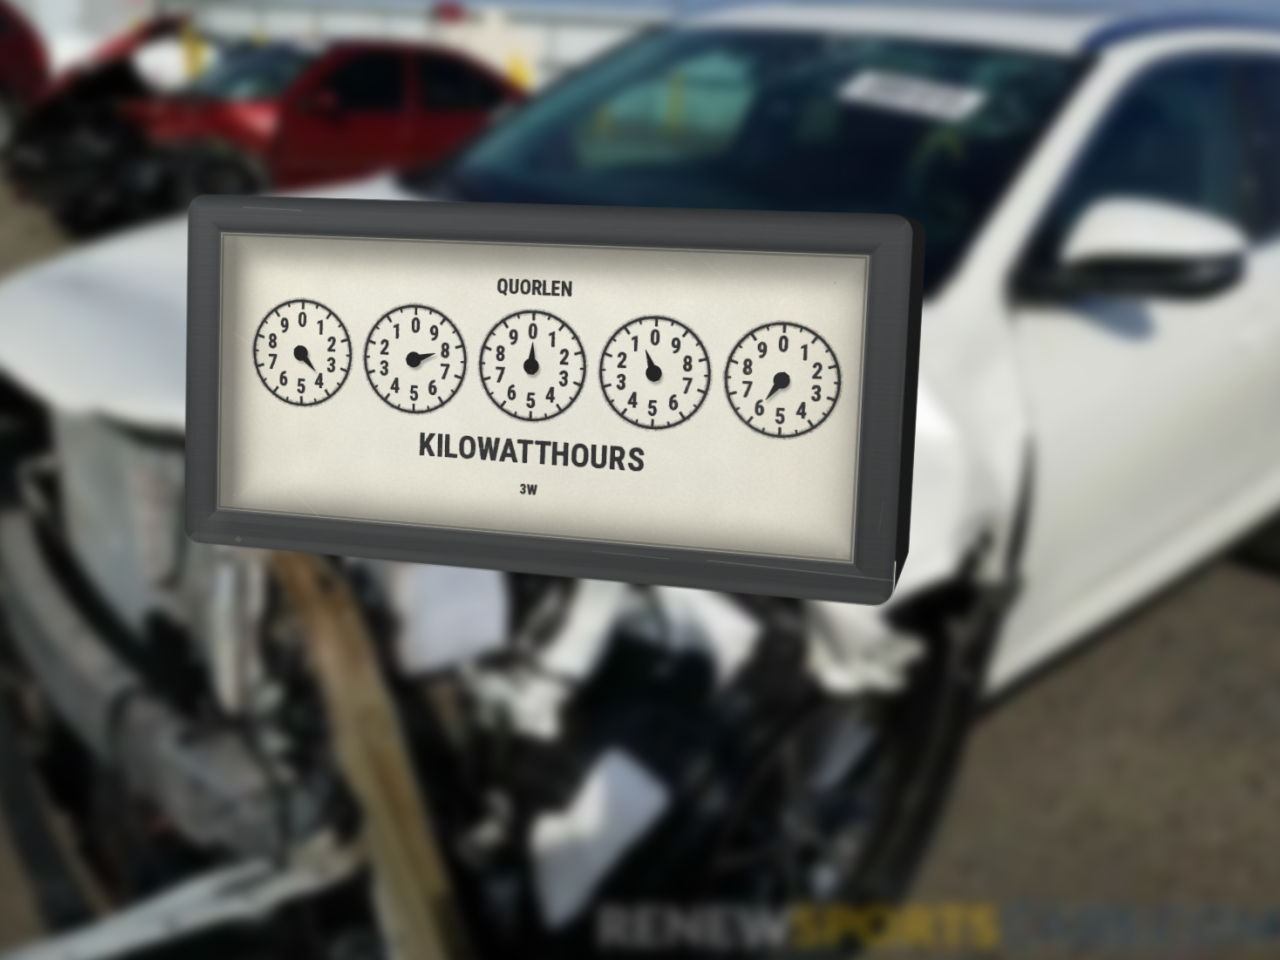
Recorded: 38006 kWh
